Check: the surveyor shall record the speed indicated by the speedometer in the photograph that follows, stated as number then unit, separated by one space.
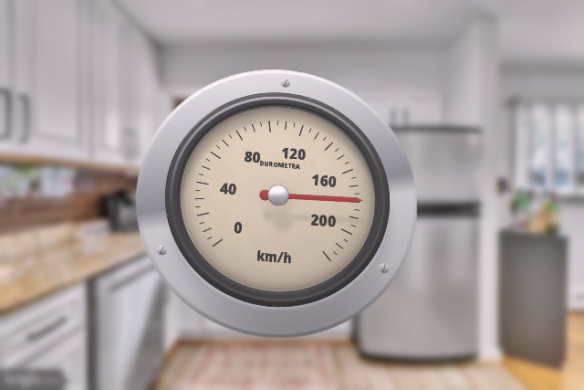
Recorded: 180 km/h
